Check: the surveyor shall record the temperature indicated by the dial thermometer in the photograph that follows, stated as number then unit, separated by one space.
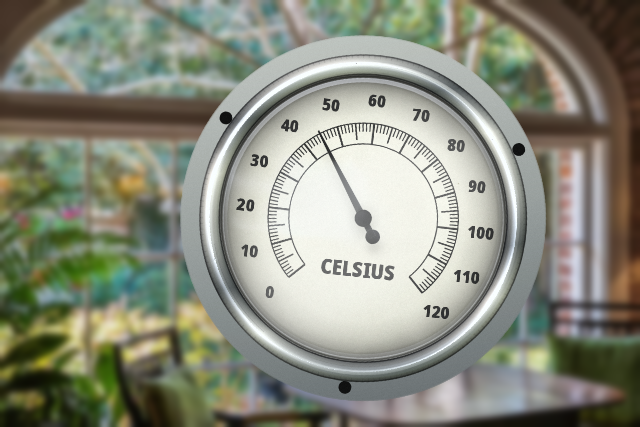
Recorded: 45 °C
